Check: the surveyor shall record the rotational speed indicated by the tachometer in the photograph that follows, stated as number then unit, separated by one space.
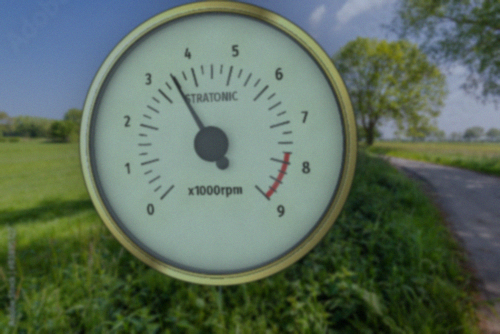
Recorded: 3500 rpm
